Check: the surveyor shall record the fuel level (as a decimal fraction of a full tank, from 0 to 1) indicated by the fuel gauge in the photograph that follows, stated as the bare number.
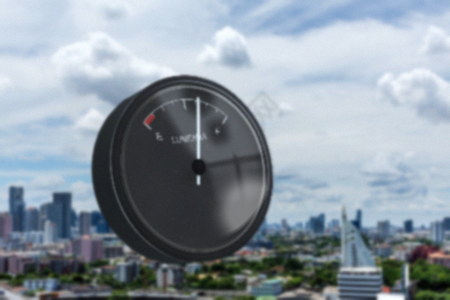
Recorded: 0.625
